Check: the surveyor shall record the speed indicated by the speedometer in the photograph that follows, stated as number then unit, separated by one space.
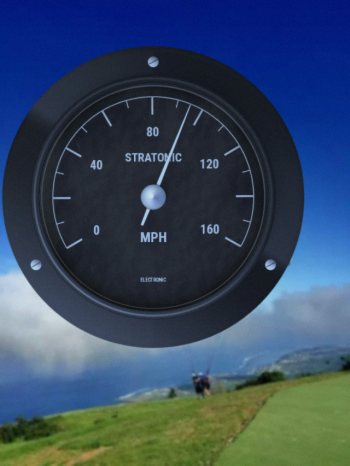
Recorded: 95 mph
